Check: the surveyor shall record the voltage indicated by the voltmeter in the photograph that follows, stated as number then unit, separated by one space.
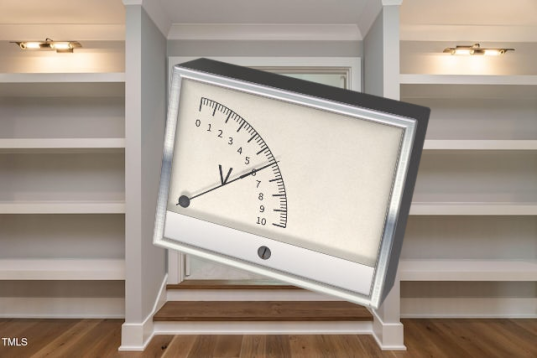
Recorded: 6 V
